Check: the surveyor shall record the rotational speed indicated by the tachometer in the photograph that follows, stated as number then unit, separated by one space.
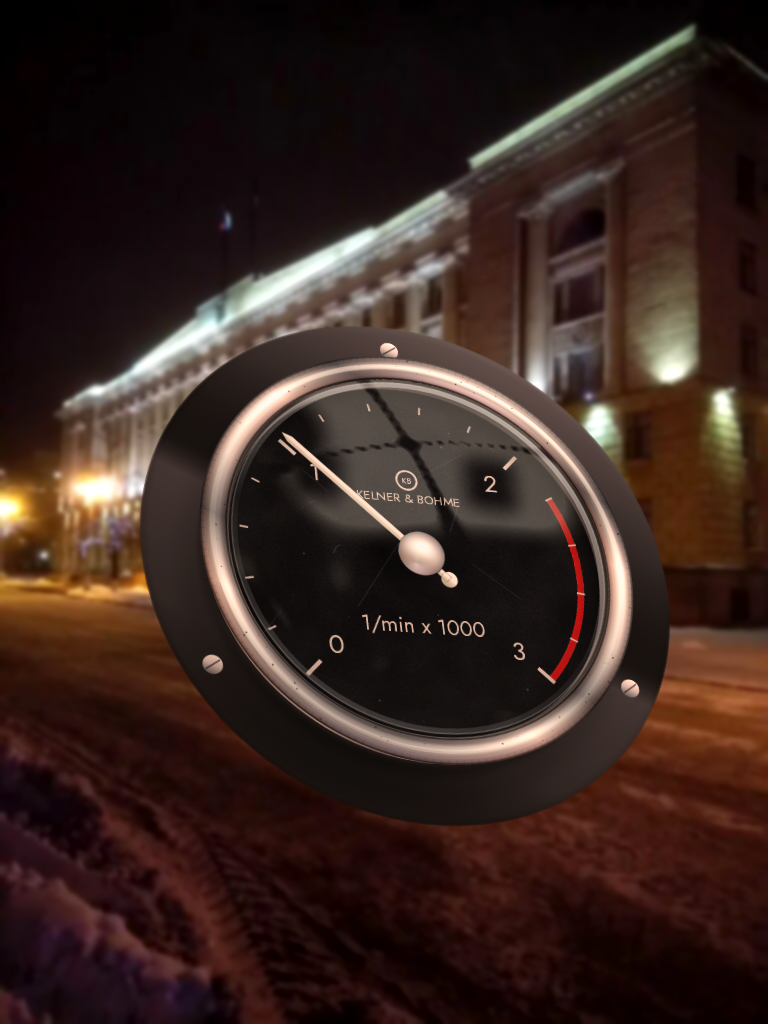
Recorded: 1000 rpm
